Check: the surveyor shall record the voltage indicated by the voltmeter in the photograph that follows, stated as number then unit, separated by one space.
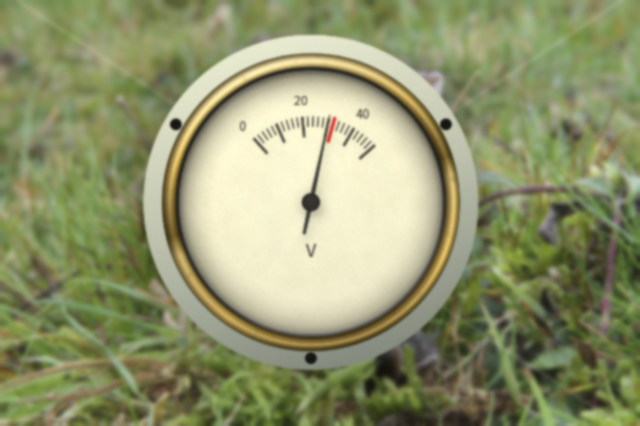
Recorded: 30 V
